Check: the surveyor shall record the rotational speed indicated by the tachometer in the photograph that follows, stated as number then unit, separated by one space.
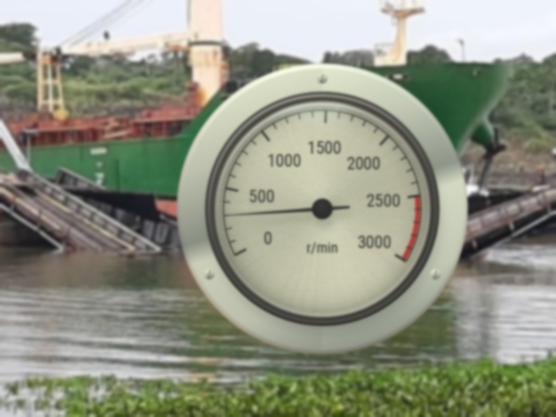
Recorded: 300 rpm
